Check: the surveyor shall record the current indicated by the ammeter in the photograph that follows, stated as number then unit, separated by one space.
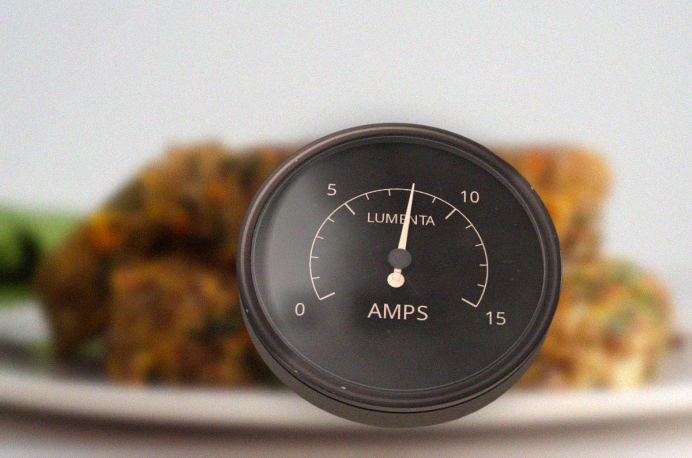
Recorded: 8 A
